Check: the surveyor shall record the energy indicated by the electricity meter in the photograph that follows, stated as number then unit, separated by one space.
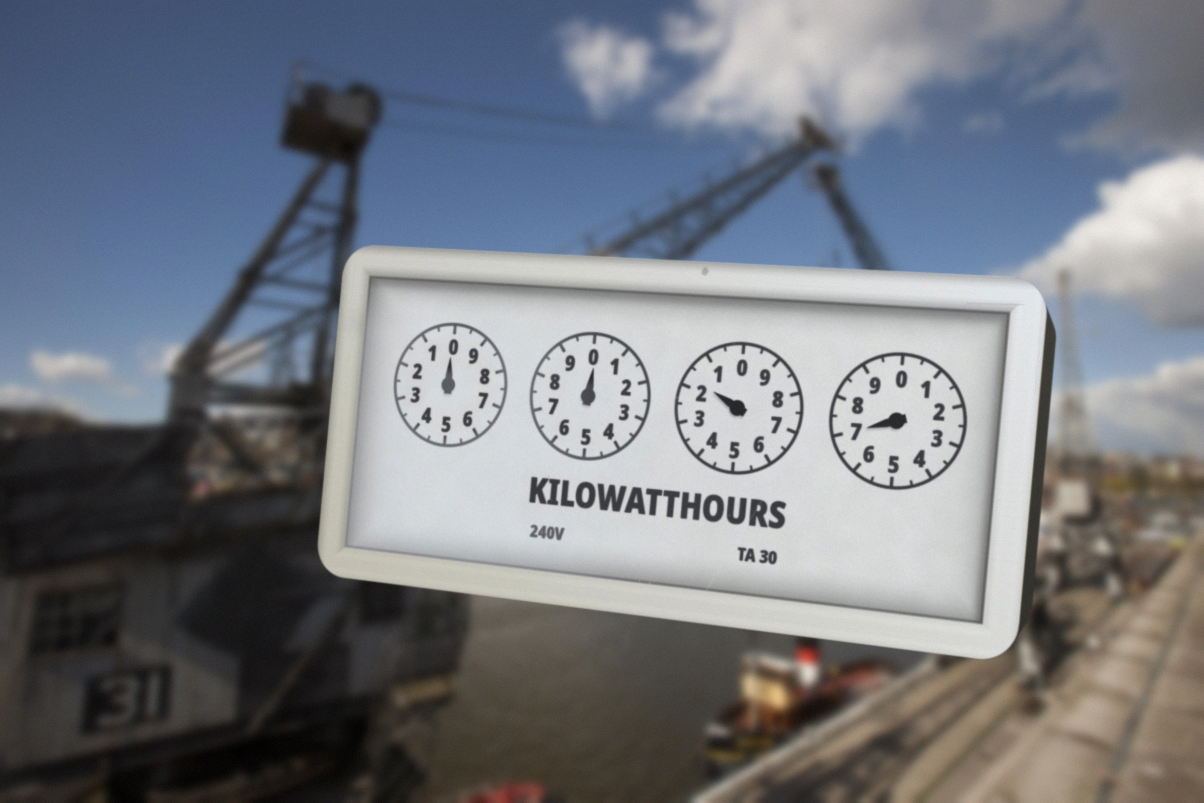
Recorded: 17 kWh
